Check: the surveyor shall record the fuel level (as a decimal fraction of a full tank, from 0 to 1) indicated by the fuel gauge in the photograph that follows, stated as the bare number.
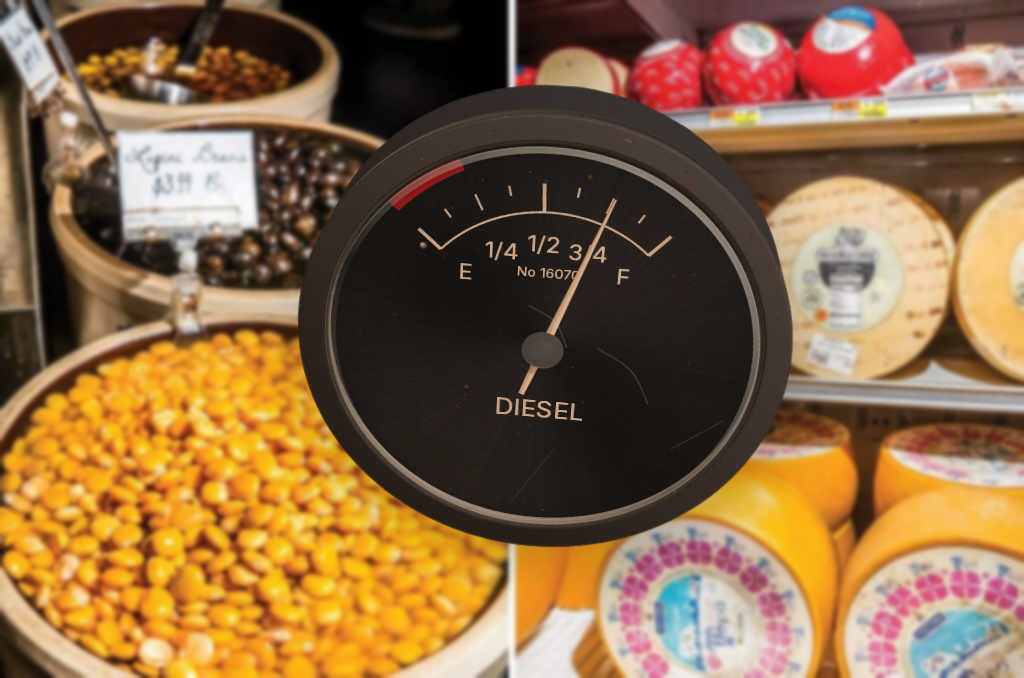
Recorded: 0.75
